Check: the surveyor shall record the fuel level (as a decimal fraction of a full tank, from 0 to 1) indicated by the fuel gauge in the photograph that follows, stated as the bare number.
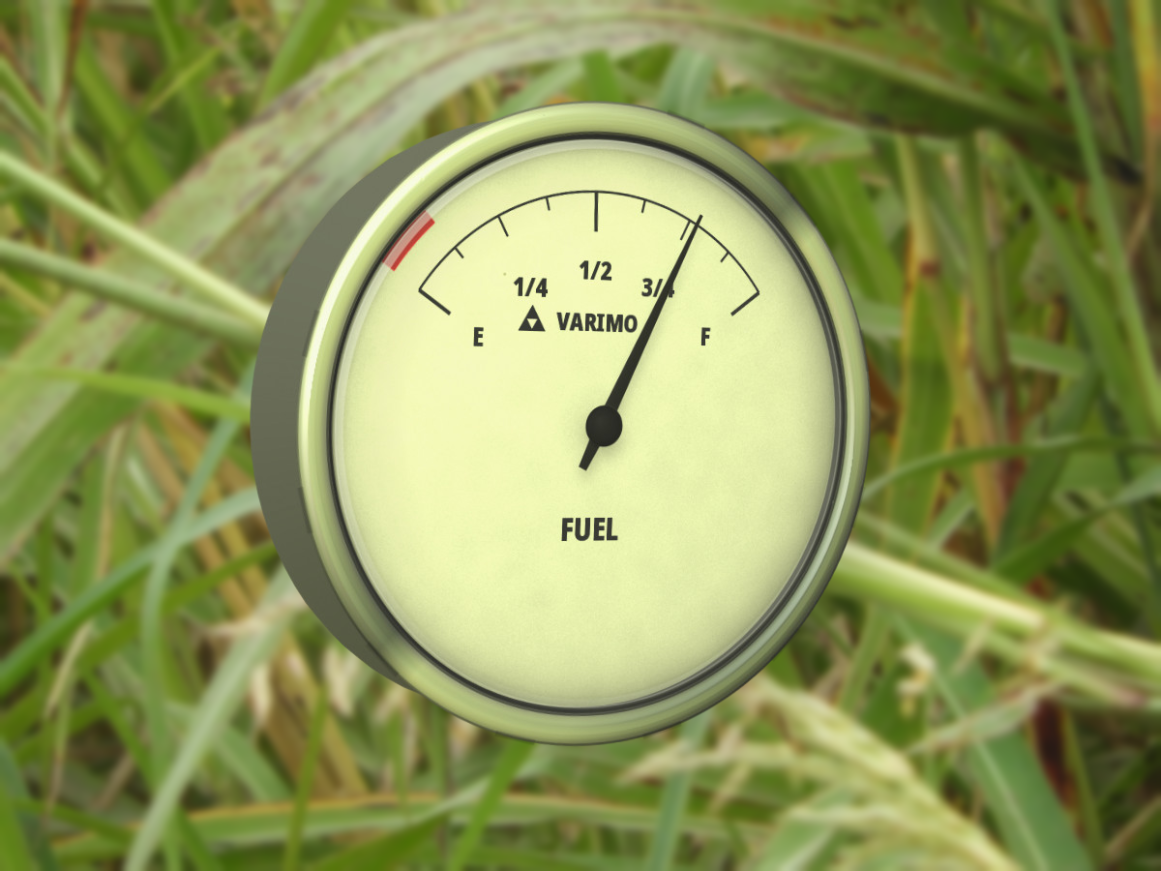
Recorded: 0.75
